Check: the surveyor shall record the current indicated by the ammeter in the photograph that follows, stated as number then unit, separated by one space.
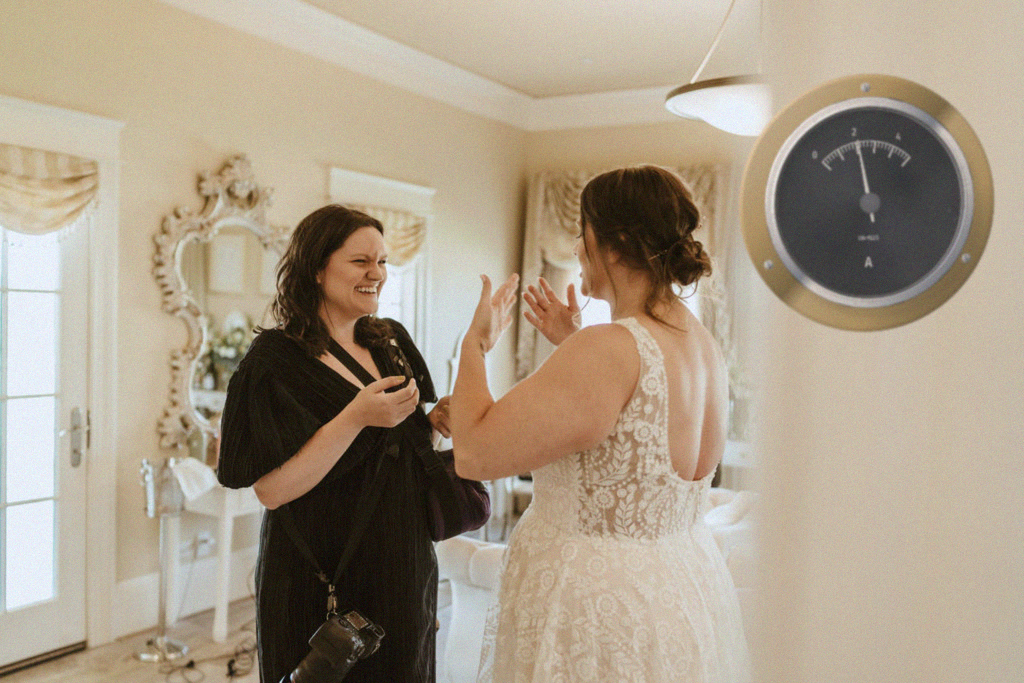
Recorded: 2 A
